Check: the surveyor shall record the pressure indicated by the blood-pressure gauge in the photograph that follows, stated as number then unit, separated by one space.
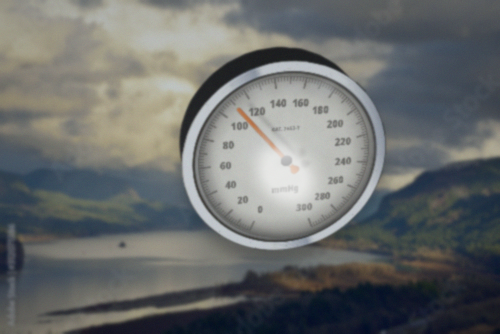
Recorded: 110 mmHg
